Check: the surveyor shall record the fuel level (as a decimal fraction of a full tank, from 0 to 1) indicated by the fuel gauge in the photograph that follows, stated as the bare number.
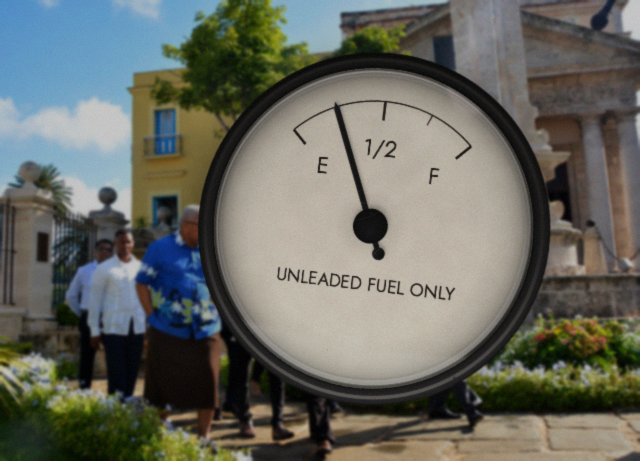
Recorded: 0.25
